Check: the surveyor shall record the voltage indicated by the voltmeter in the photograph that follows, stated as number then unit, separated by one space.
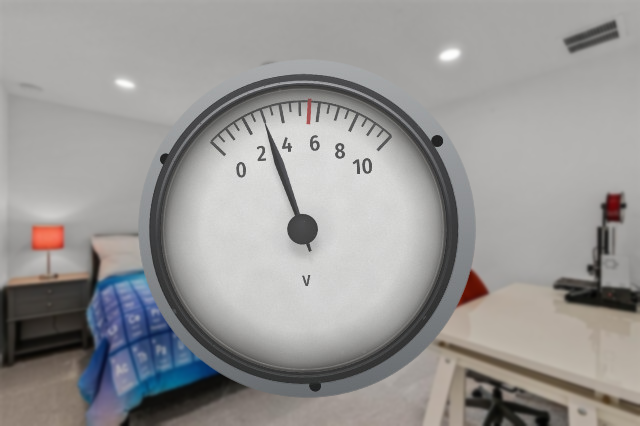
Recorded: 3 V
